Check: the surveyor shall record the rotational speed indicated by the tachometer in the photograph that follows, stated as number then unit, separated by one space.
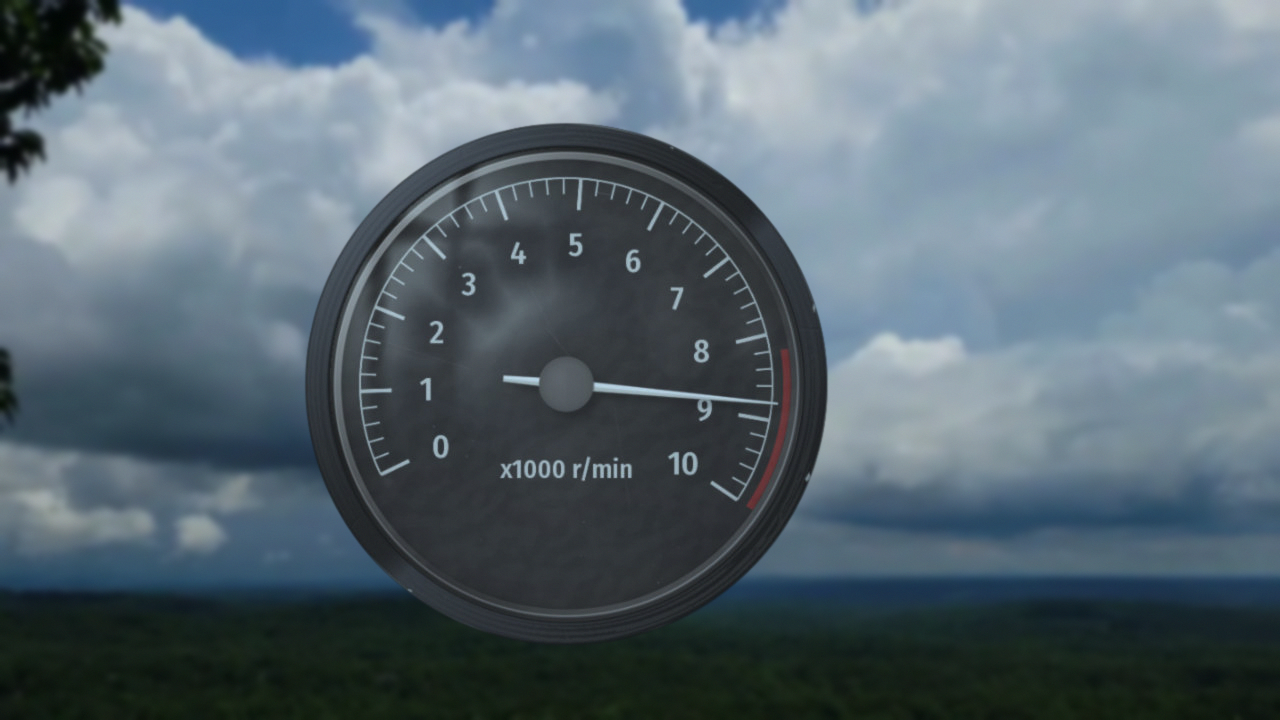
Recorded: 8800 rpm
